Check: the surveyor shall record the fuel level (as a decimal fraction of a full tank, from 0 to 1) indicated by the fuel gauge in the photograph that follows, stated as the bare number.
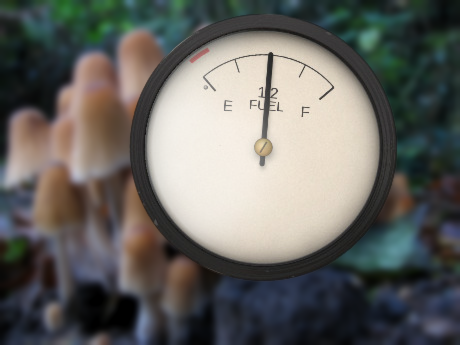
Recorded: 0.5
